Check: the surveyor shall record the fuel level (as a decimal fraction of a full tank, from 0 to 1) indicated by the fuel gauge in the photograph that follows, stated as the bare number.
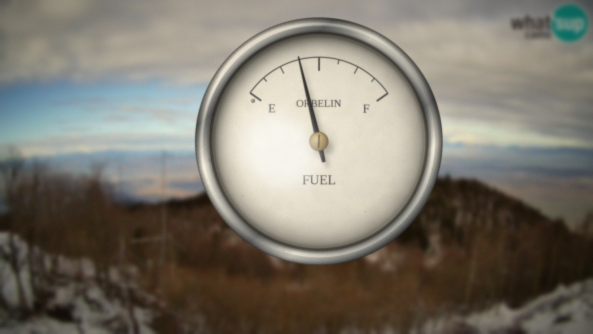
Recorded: 0.375
